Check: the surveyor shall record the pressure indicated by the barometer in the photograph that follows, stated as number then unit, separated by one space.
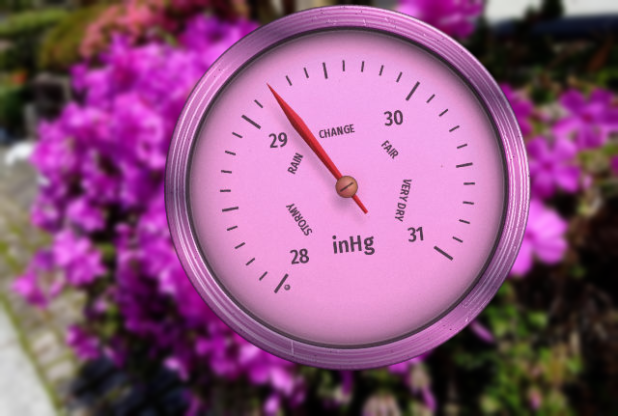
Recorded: 29.2 inHg
